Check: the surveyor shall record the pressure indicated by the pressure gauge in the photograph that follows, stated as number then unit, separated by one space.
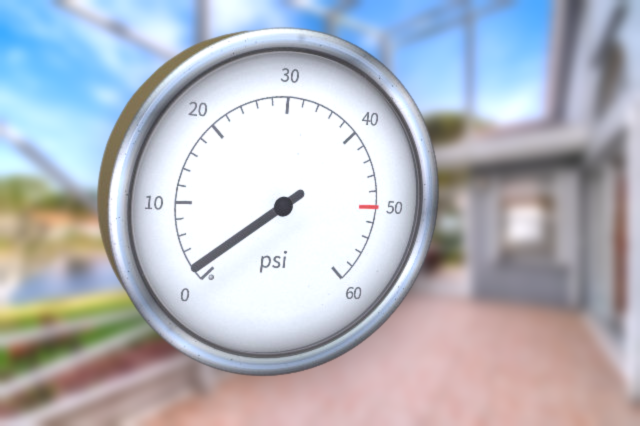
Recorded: 2 psi
